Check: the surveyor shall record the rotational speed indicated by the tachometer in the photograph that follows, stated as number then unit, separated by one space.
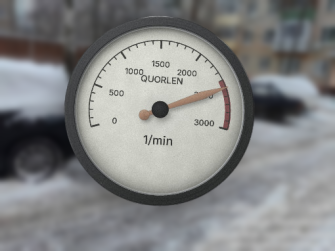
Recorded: 2500 rpm
